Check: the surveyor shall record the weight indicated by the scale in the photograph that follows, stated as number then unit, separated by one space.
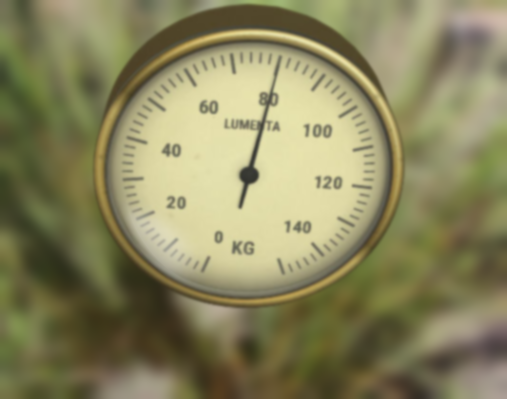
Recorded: 80 kg
